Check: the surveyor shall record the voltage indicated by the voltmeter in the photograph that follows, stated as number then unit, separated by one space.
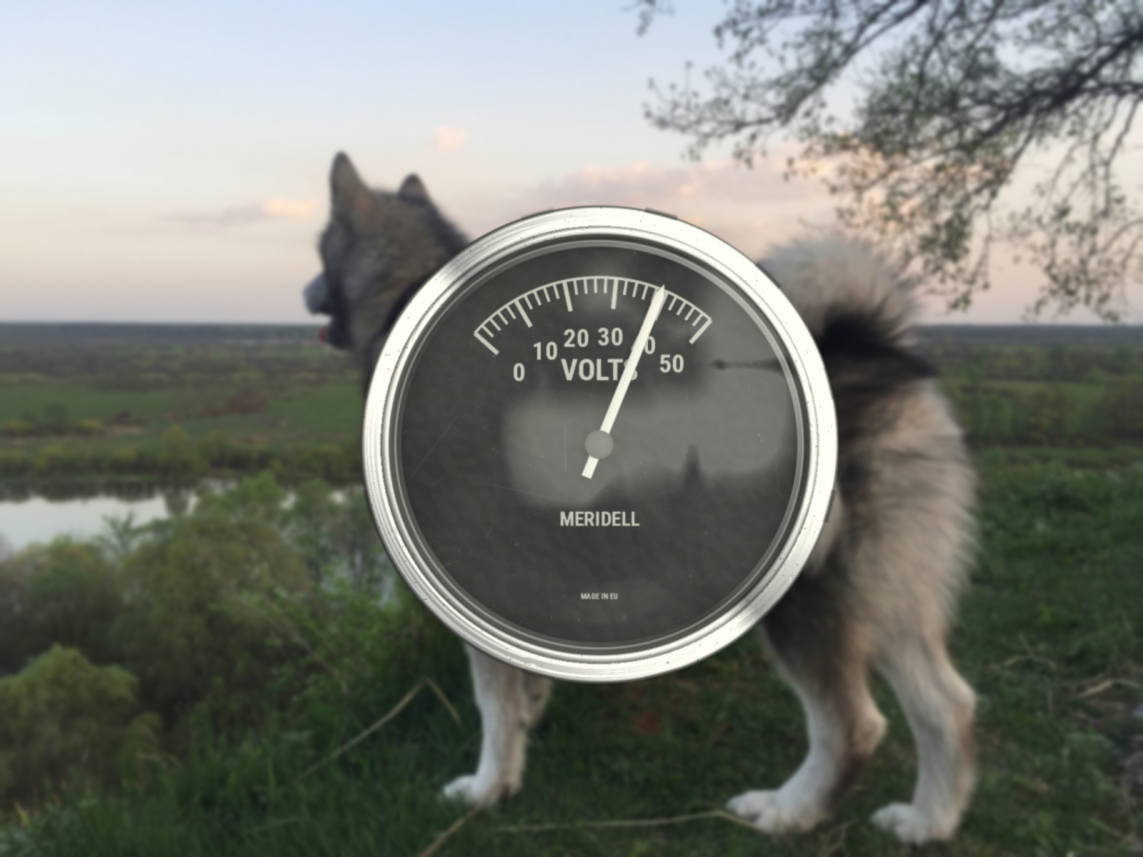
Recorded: 39 V
